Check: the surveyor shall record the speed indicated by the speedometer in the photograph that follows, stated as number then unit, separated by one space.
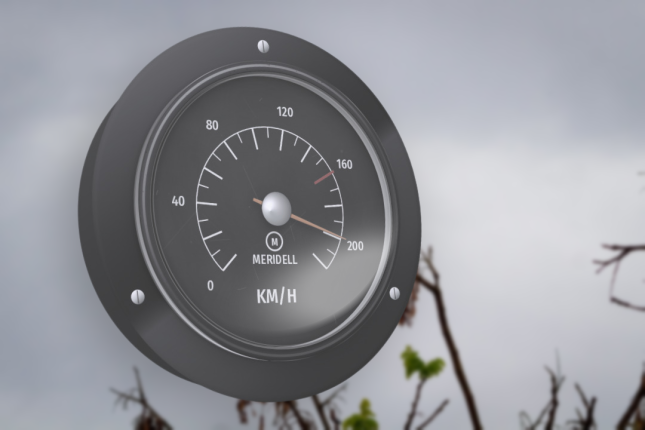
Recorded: 200 km/h
